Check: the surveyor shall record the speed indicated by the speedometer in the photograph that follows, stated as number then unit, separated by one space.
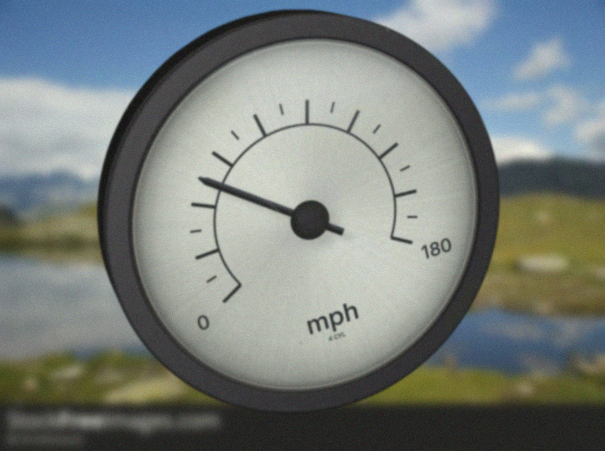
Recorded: 50 mph
